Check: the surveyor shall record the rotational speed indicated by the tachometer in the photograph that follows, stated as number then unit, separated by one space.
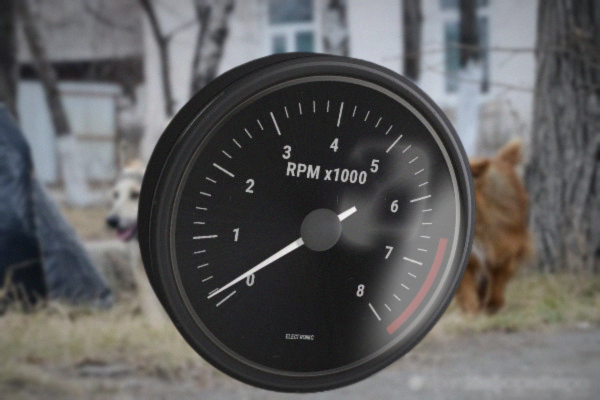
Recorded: 200 rpm
